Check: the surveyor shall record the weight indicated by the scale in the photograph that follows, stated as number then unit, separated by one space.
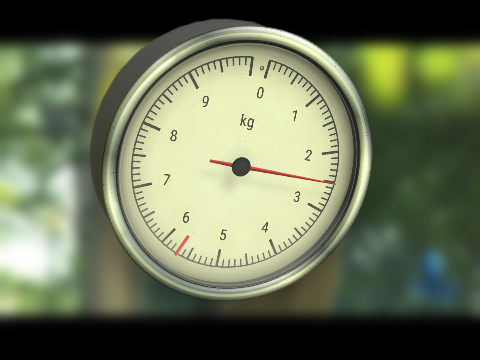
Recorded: 2.5 kg
